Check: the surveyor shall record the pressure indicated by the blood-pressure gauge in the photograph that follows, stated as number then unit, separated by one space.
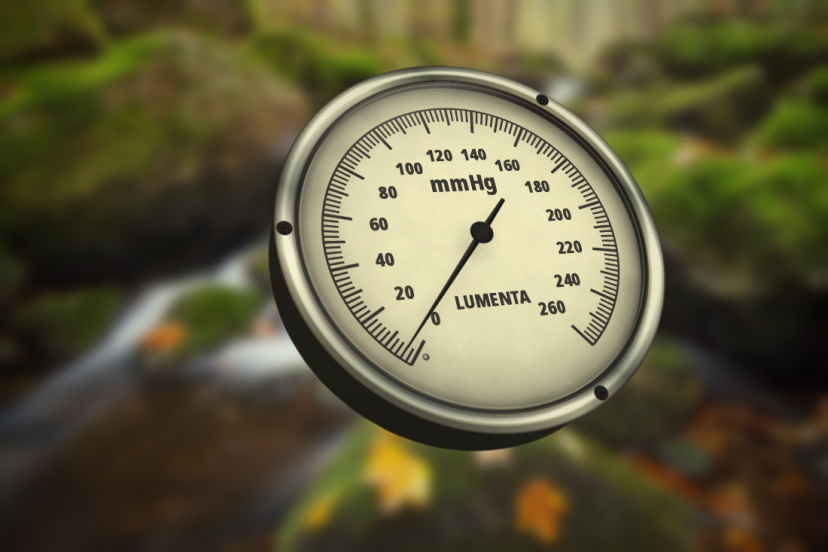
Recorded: 4 mmHg
